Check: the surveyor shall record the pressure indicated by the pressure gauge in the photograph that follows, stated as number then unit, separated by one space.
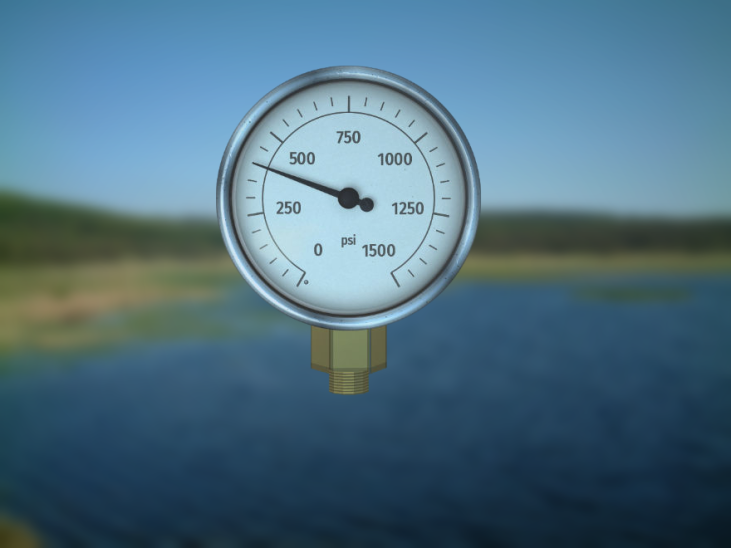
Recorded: 400 psi
